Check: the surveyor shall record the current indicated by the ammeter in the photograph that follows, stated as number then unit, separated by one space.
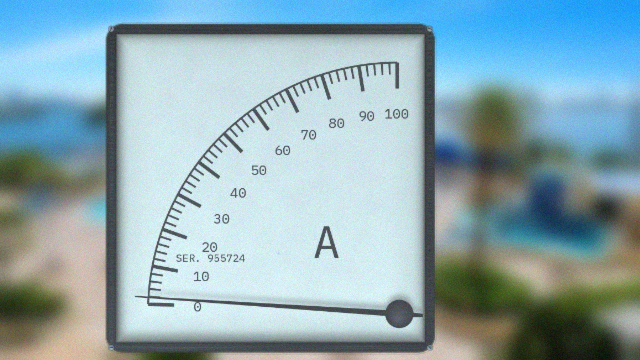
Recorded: 2 A
